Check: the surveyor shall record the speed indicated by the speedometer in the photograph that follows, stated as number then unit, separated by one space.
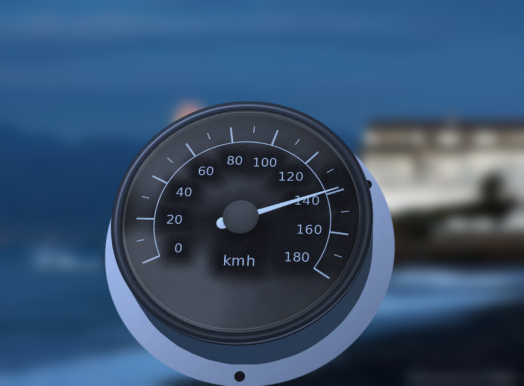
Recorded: 140 km/h
